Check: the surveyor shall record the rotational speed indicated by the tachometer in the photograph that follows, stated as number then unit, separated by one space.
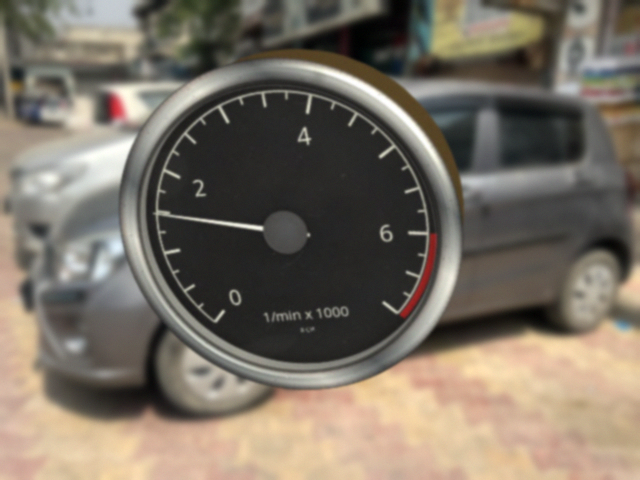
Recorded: 1500 rpm
